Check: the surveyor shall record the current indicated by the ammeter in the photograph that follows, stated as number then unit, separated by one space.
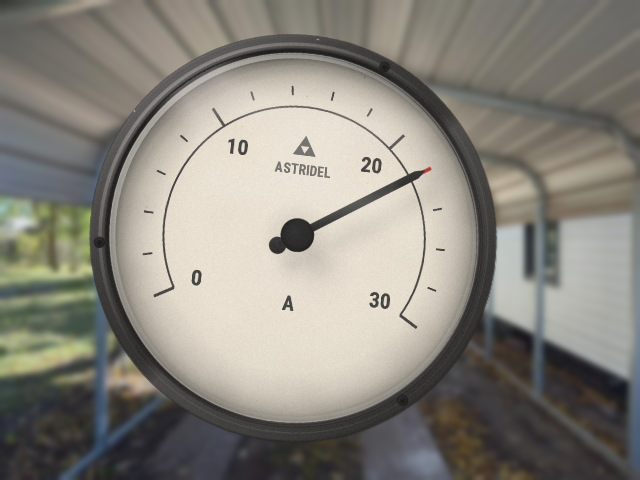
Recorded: 22 A
